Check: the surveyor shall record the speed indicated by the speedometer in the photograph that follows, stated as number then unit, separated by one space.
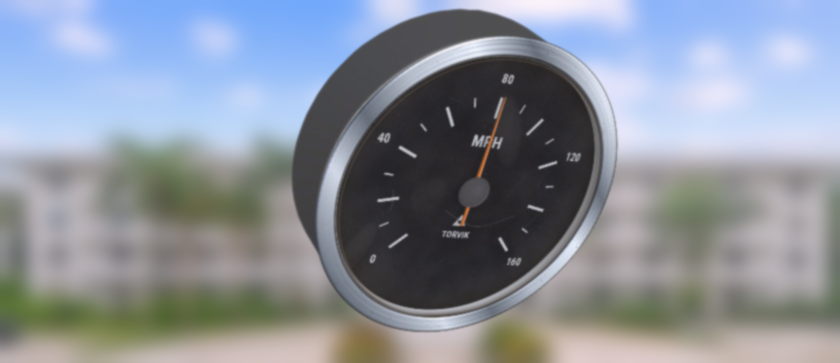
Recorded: 80 mph
